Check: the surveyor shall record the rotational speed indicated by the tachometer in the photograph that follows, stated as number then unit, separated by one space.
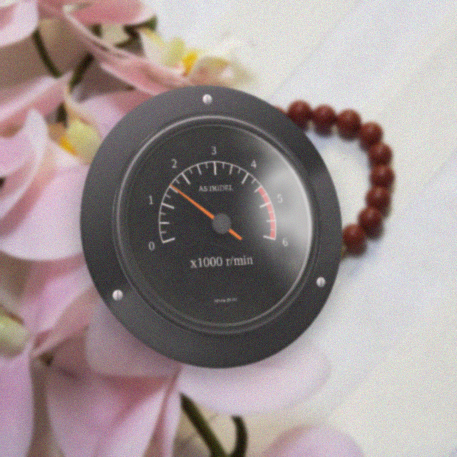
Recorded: 1500 rpm
